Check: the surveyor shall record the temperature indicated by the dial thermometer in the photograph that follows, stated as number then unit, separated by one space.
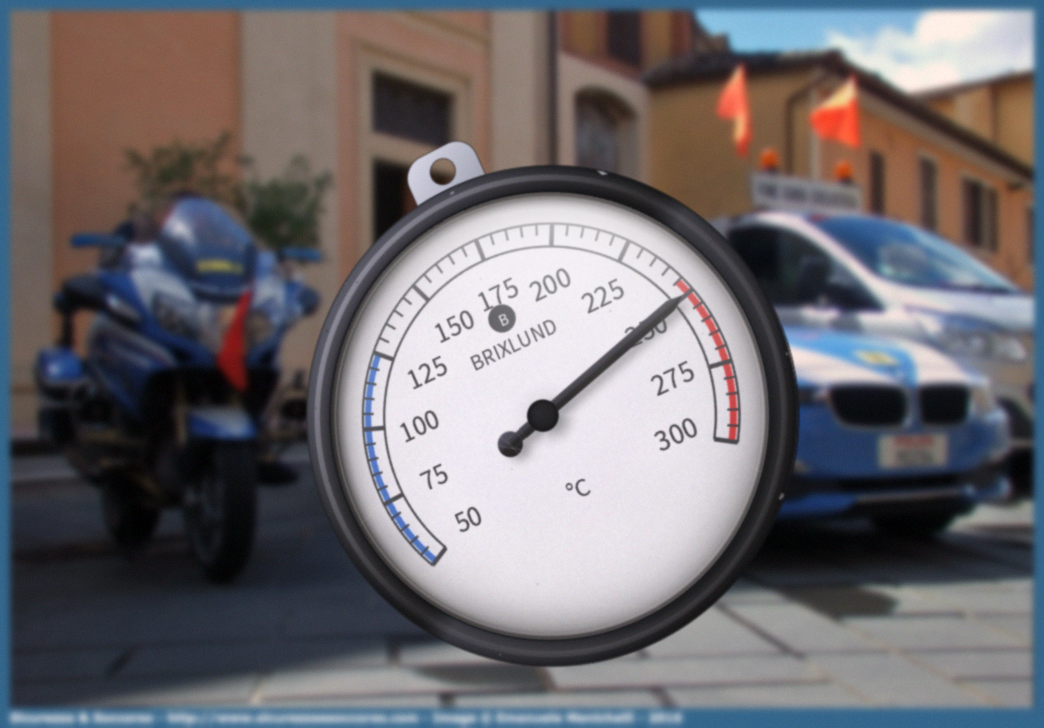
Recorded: 250 °C
